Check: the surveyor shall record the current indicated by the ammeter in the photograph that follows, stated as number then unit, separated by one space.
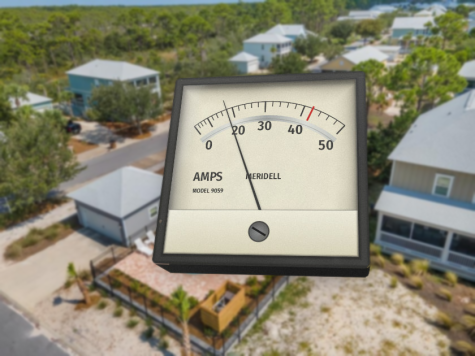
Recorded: 18 A
